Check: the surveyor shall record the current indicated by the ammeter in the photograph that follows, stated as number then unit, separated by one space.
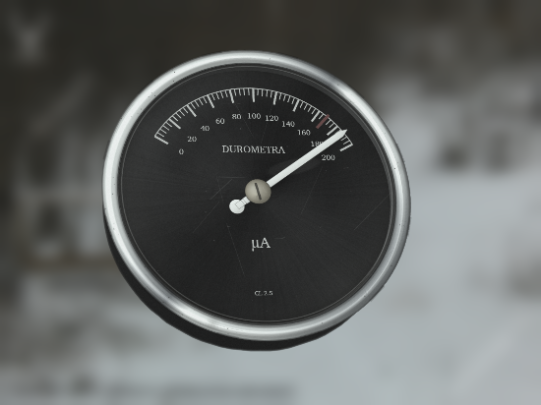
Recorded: 188 µA
